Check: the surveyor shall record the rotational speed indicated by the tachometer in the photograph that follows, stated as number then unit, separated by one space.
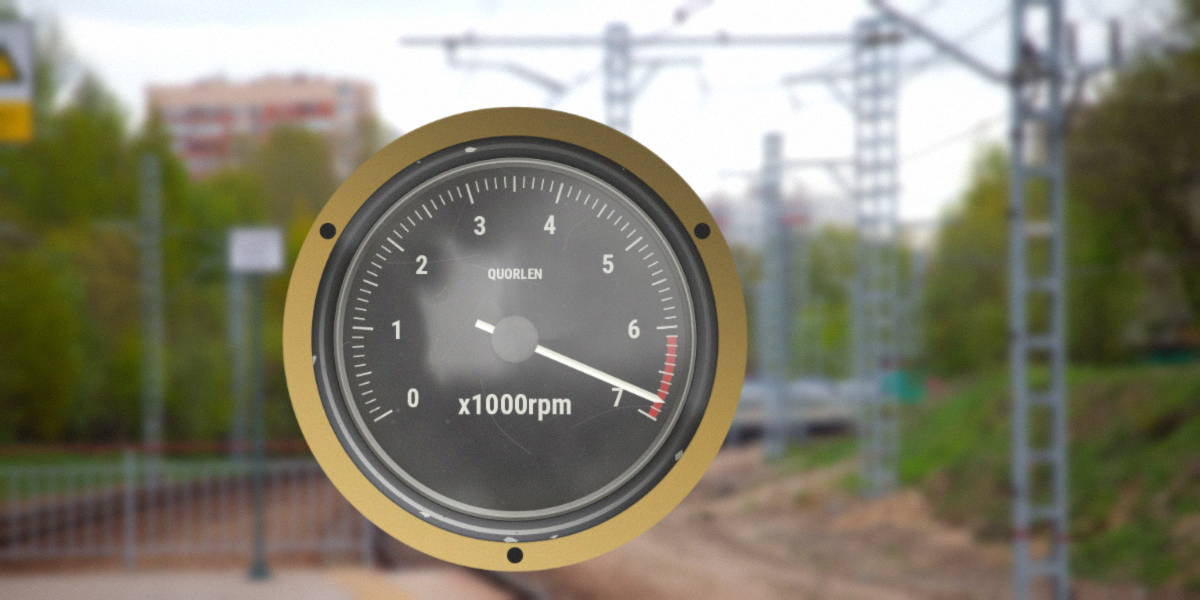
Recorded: 6800 rpm
